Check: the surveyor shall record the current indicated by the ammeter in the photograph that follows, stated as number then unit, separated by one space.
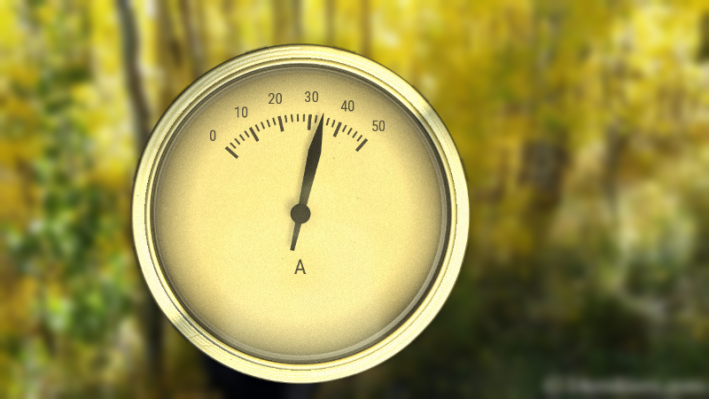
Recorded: 34 A
